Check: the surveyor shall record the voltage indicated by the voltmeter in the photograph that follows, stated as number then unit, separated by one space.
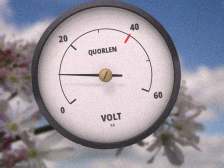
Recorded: 10 V
